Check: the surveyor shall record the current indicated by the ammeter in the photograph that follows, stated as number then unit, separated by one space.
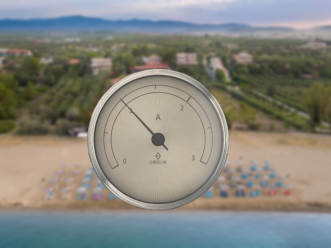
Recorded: 1 A
